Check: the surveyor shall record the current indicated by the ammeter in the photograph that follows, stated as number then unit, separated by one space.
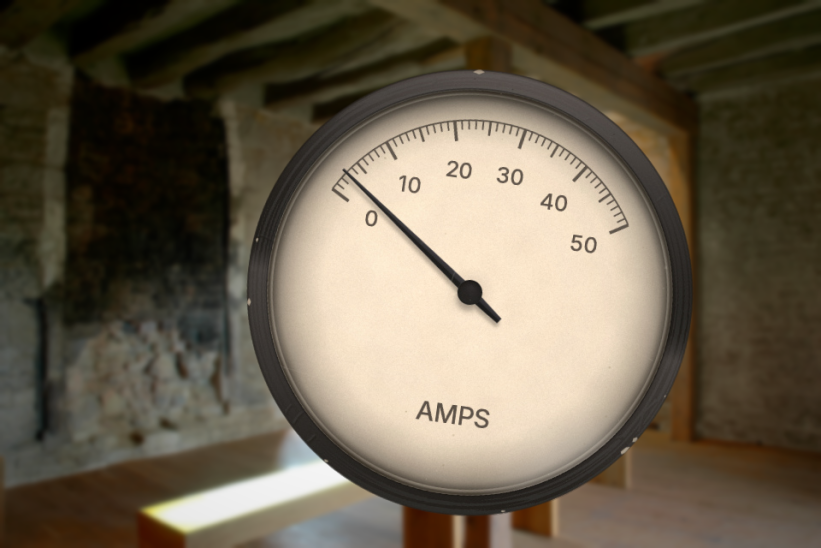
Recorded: 3 A
